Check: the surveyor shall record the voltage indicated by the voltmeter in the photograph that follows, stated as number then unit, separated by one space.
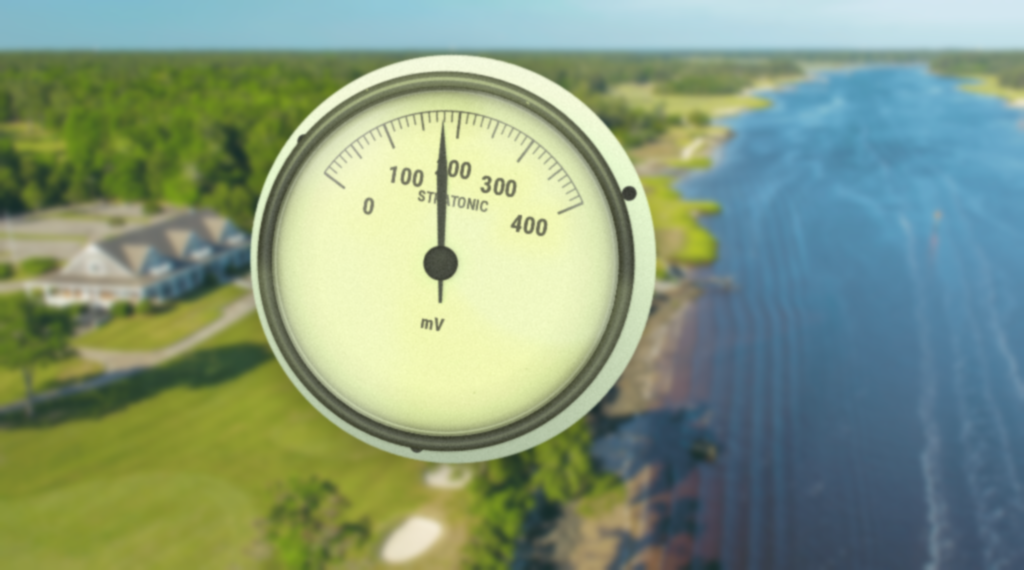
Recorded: 180 mV
